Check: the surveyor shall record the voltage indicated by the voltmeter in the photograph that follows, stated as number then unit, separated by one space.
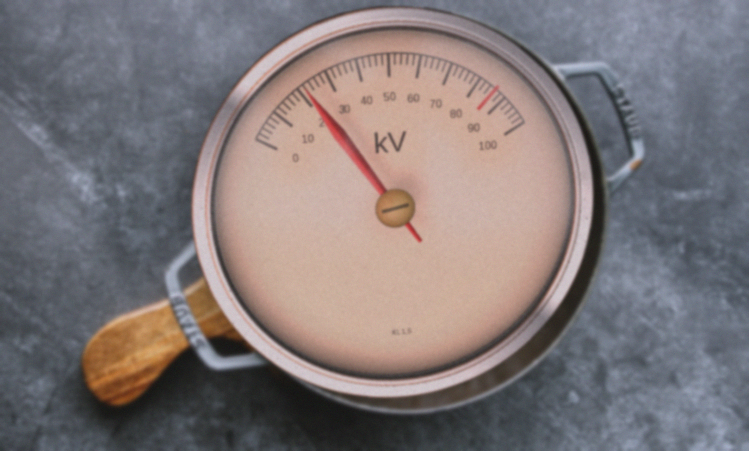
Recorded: 22 kV
